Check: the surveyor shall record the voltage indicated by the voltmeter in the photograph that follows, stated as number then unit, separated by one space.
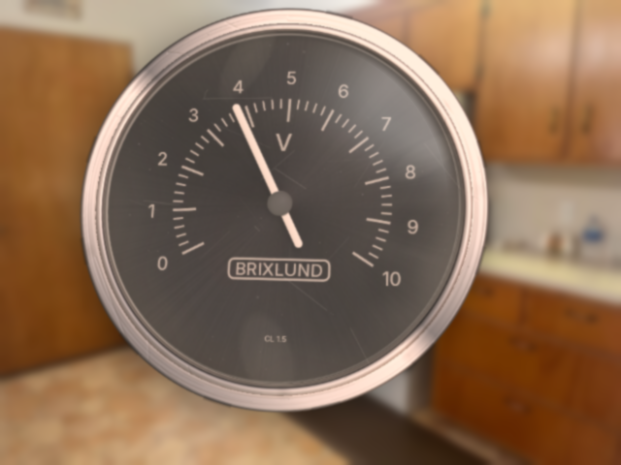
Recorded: 3.8 V
